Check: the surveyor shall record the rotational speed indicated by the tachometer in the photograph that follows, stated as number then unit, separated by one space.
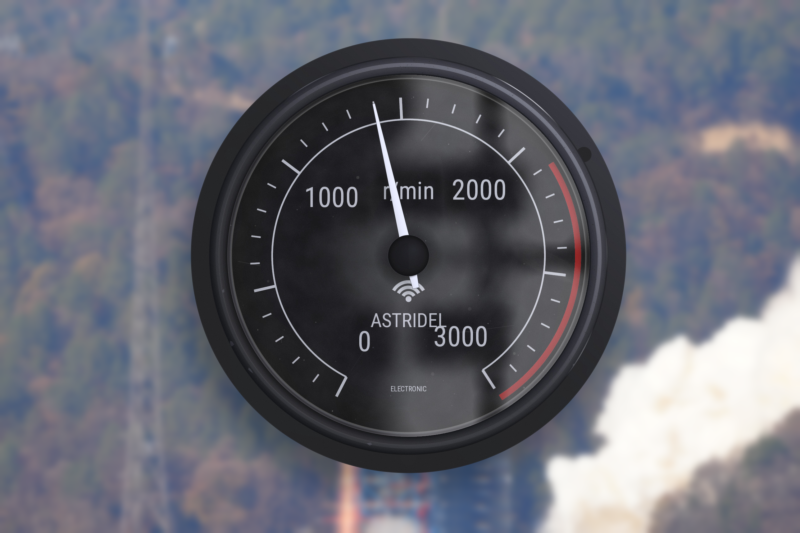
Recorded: 1400 rpm
